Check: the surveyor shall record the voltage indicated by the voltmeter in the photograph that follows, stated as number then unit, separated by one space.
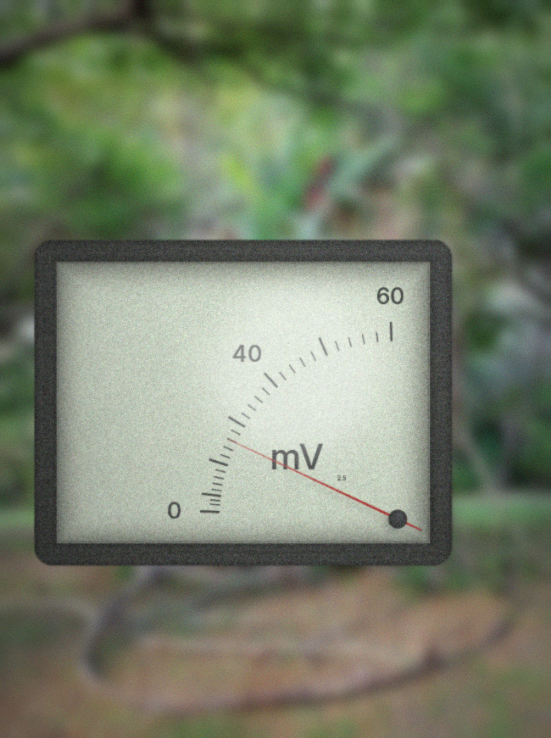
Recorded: 26 mV
